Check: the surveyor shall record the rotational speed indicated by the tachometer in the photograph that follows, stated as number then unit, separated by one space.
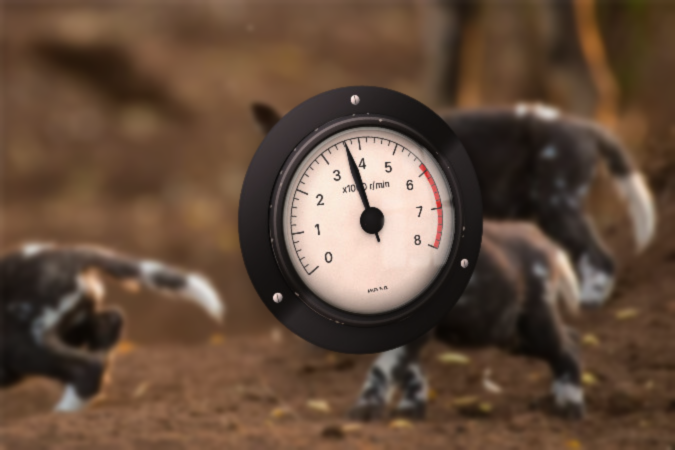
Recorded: 3600 rpm
